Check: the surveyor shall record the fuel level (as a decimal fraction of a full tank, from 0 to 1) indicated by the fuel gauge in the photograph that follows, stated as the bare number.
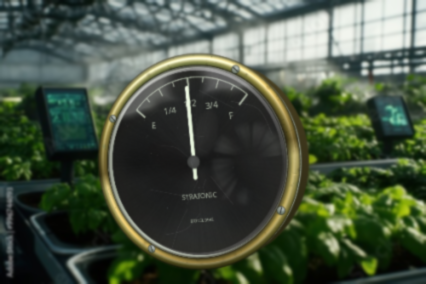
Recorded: 0.5
